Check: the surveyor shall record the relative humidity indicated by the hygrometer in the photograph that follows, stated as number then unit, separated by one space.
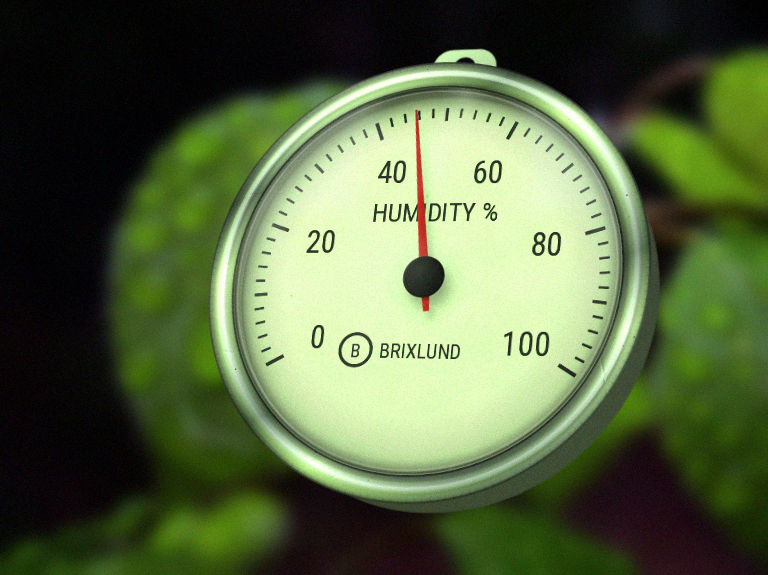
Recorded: 46 %
